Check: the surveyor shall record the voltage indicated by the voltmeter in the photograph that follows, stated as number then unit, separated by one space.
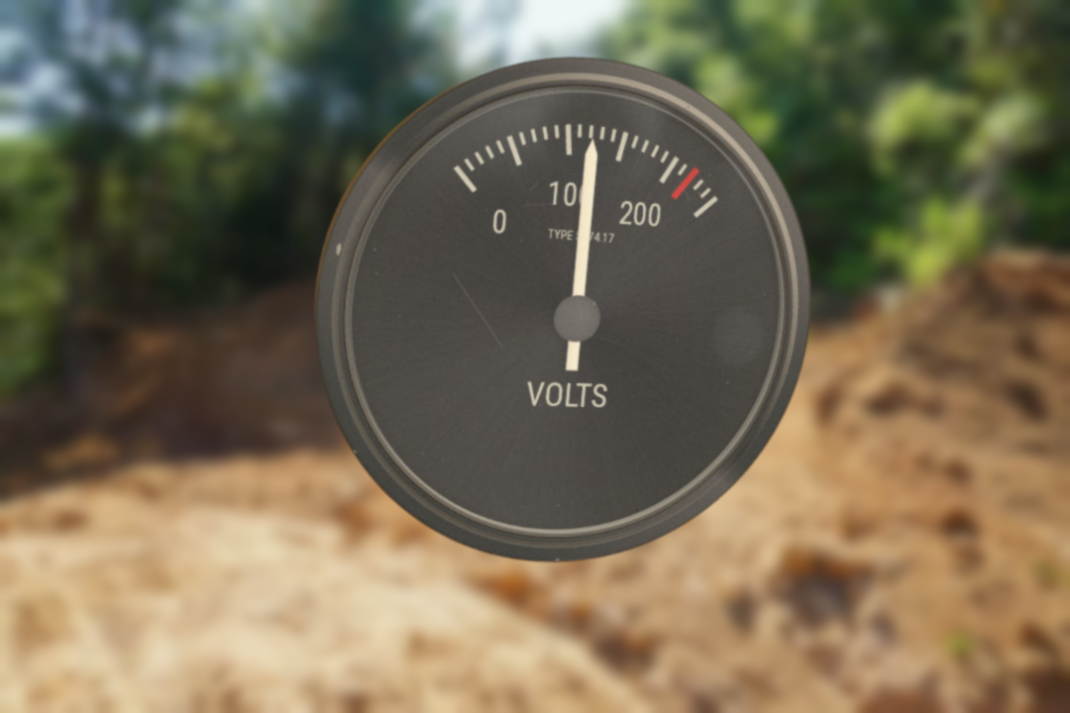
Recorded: 120 V
